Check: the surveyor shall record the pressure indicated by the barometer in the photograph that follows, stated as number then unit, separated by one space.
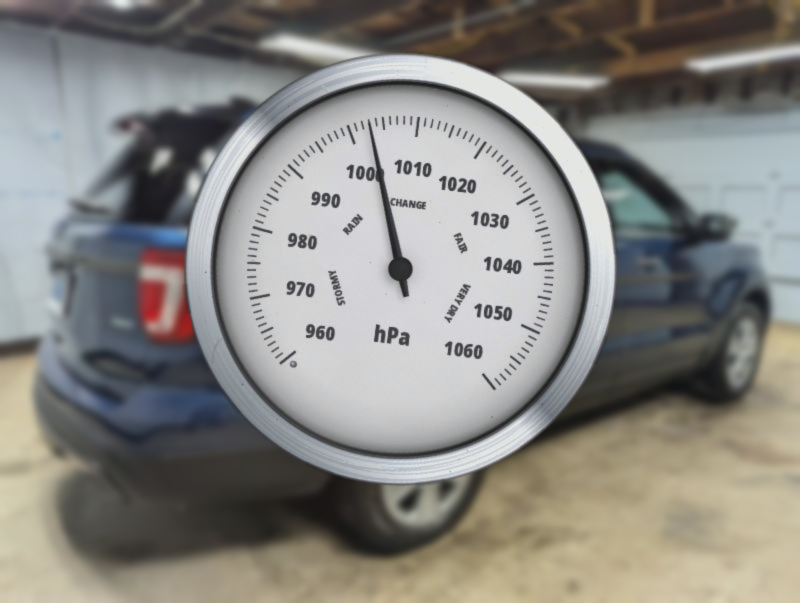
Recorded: 1003 hPa
